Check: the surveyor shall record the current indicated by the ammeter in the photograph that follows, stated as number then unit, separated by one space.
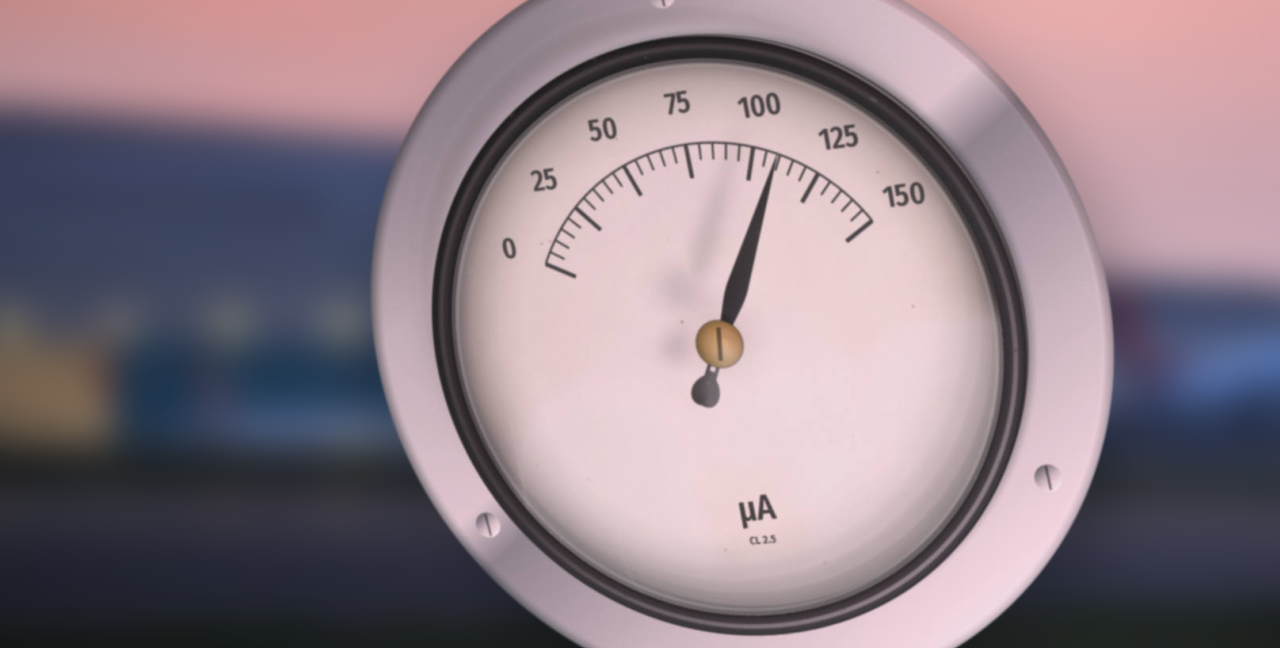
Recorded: 110 µA
